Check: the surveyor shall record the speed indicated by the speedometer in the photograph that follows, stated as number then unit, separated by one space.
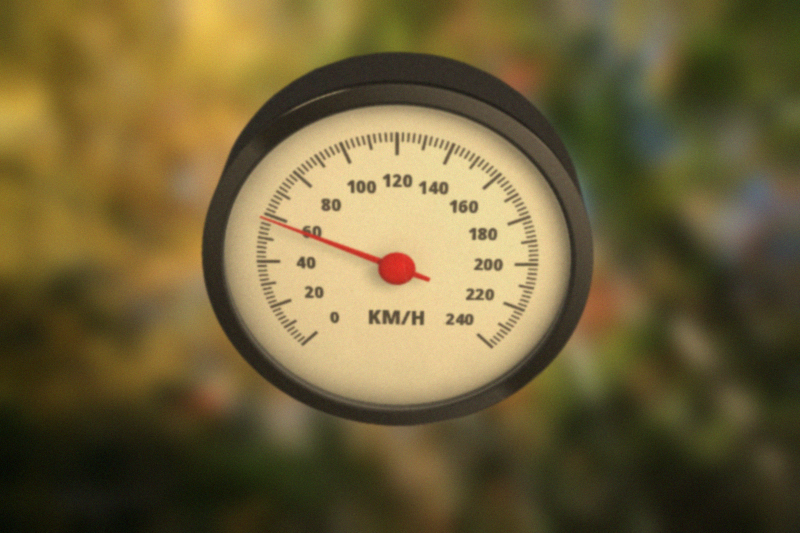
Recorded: 60 km/h
